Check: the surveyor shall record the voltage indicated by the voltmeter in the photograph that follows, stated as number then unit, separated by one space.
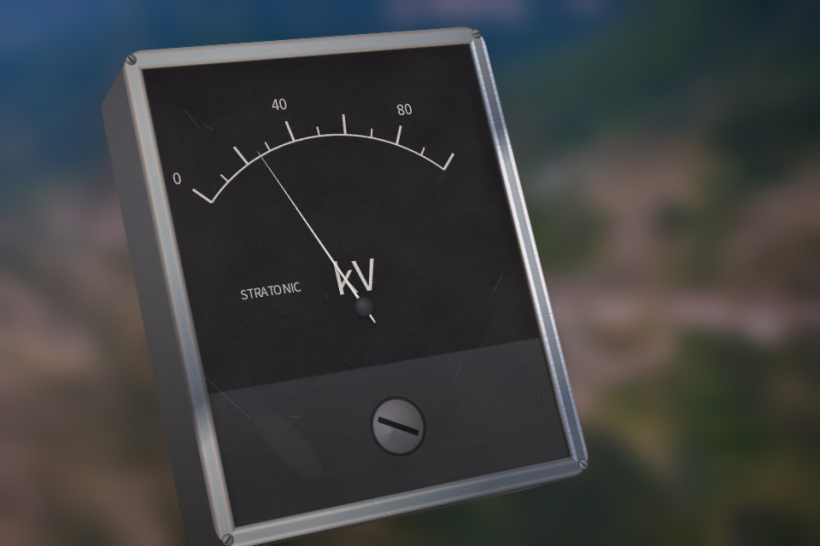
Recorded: 25 kV
